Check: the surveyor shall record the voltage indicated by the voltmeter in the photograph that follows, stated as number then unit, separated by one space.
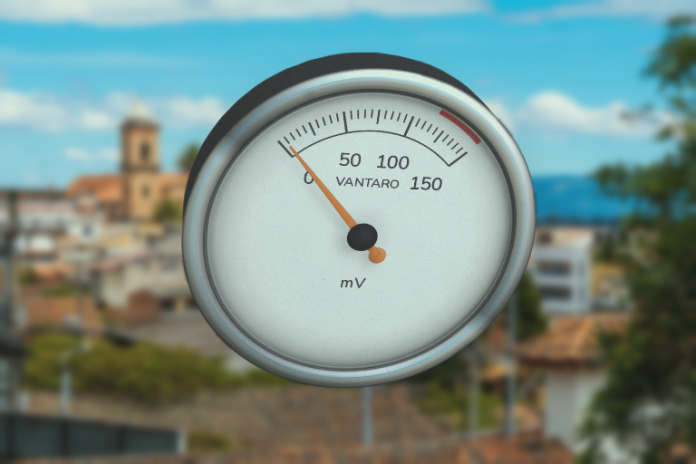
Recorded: 5 mV
